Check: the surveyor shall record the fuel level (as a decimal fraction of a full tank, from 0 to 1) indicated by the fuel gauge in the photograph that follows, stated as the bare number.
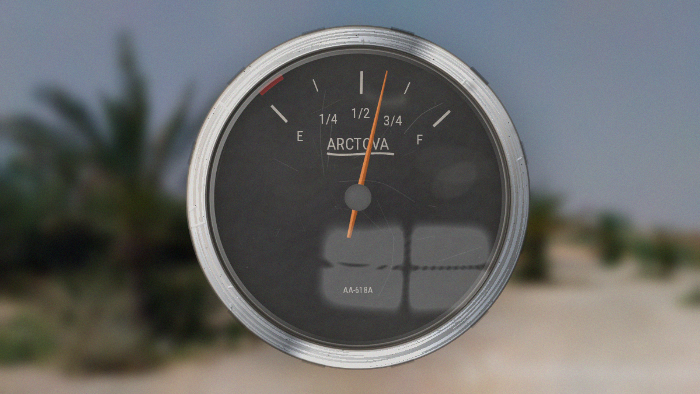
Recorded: 0.625
